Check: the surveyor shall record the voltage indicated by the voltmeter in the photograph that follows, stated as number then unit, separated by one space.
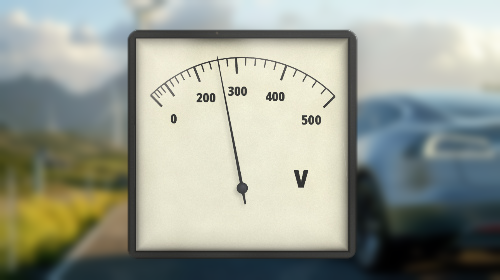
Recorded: 260 V
